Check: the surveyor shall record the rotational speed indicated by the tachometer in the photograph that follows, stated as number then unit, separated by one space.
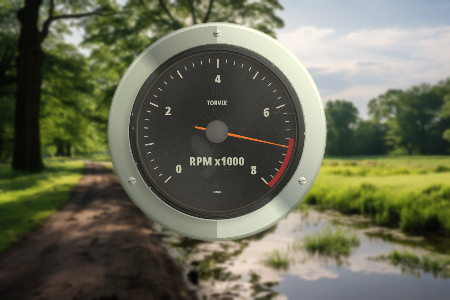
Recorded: 7000 rpm
